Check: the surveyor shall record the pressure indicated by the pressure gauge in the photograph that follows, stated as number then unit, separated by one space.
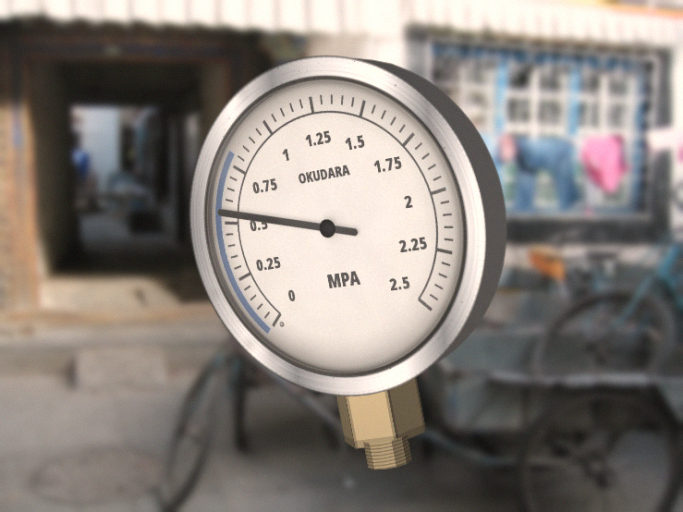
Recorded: 0.55 MPa
